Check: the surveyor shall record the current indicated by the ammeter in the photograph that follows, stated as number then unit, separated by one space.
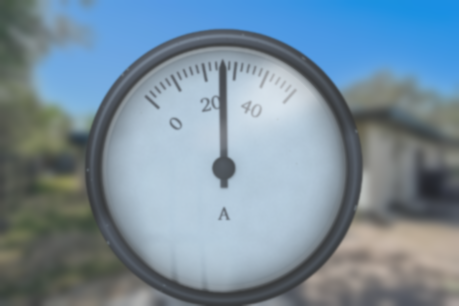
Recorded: 26 A
